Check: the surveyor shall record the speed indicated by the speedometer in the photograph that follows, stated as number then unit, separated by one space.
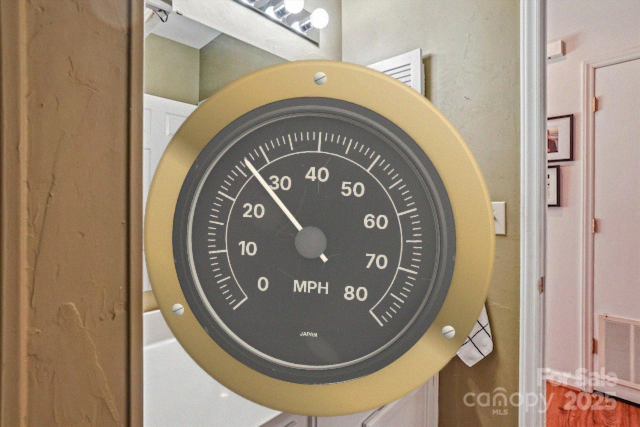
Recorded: 27 mph
